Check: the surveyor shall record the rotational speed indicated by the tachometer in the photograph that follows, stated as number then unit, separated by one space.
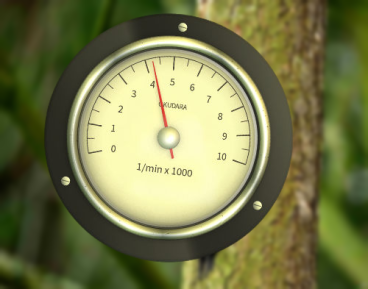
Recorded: 4250 rpm
